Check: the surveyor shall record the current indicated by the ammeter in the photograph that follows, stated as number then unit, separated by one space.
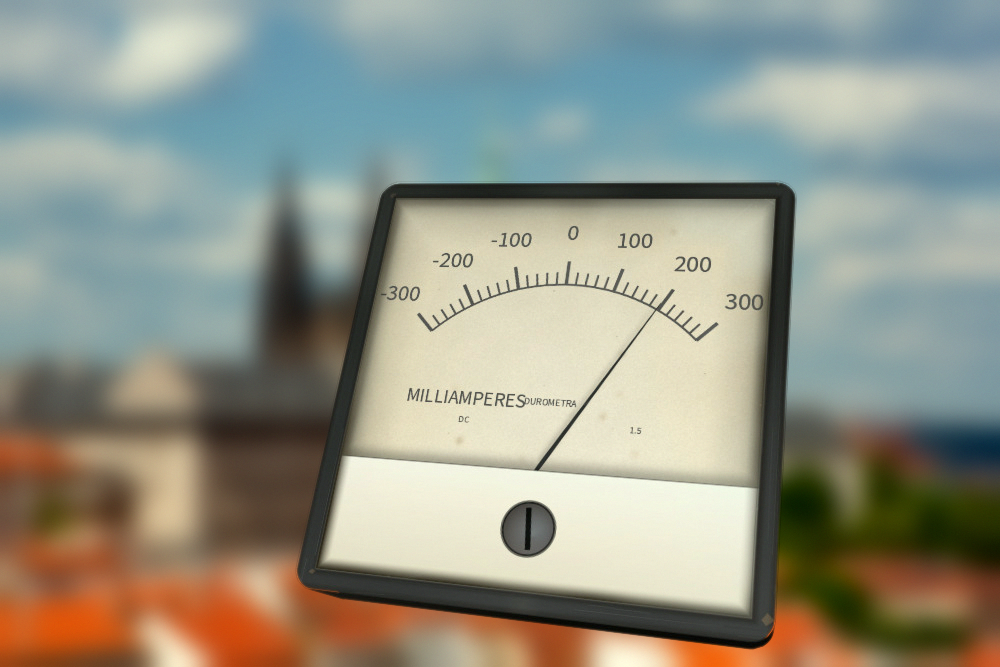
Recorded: 200 mA
